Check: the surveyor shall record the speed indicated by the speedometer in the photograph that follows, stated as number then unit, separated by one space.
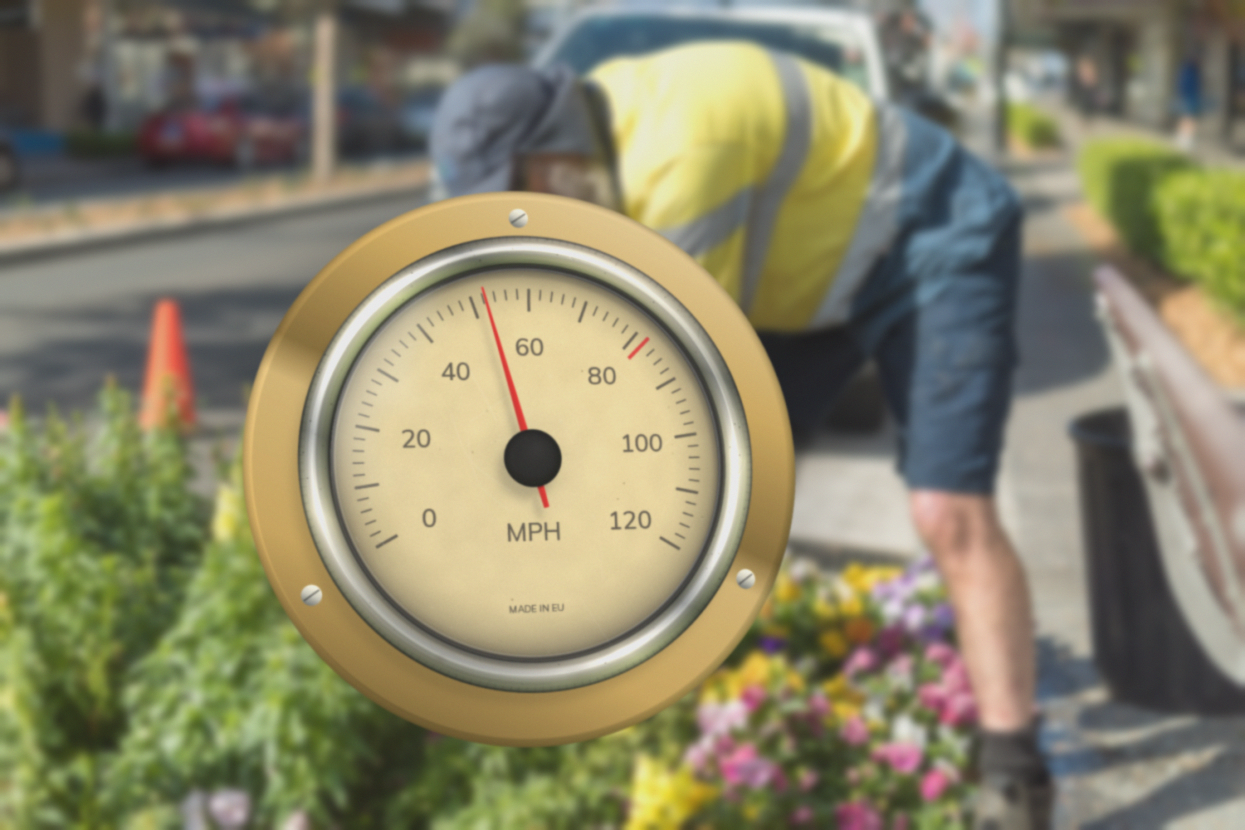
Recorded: 52 mph
